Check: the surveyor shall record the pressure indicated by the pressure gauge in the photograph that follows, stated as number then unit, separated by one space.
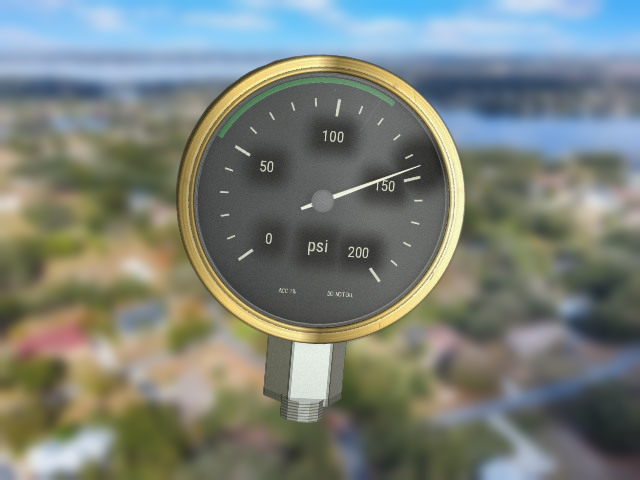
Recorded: 145 psi
